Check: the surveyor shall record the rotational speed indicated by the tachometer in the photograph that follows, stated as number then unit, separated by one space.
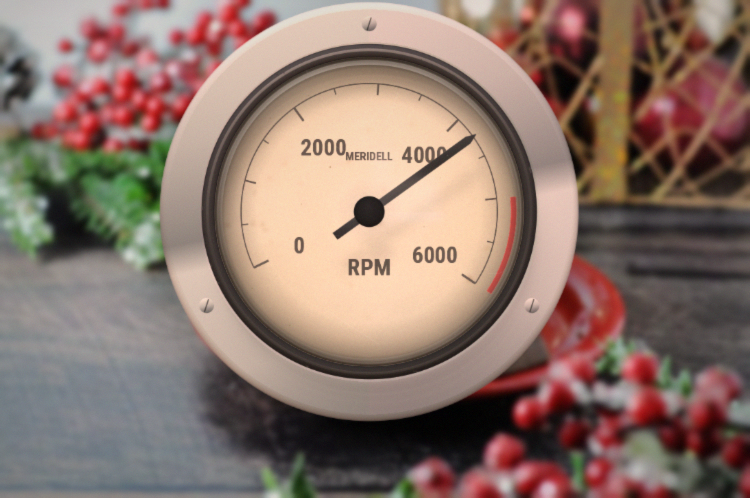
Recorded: 4250 rpm
